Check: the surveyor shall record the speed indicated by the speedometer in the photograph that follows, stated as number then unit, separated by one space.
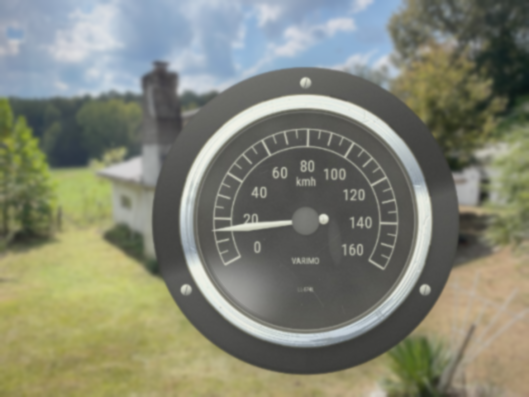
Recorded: 15 km/h
